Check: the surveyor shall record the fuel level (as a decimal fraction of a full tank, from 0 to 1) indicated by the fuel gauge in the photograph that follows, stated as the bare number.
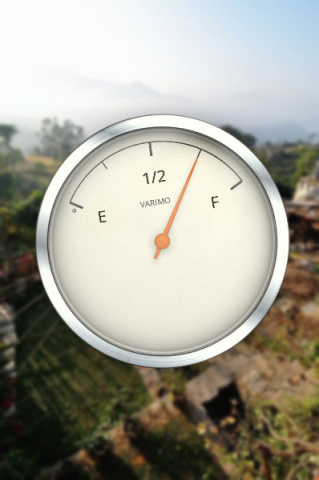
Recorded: 0.75
